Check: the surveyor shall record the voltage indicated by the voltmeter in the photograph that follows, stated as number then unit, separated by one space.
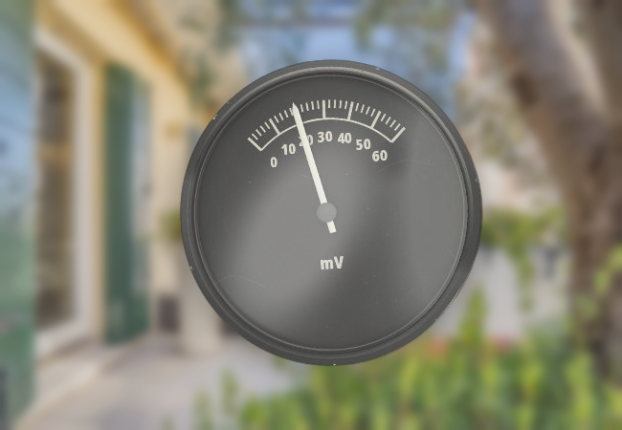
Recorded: 20 mV
